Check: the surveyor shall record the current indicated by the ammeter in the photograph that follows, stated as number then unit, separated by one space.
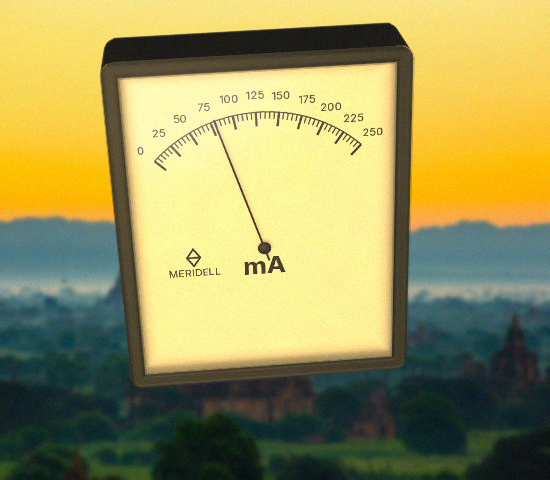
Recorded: 80 mA
